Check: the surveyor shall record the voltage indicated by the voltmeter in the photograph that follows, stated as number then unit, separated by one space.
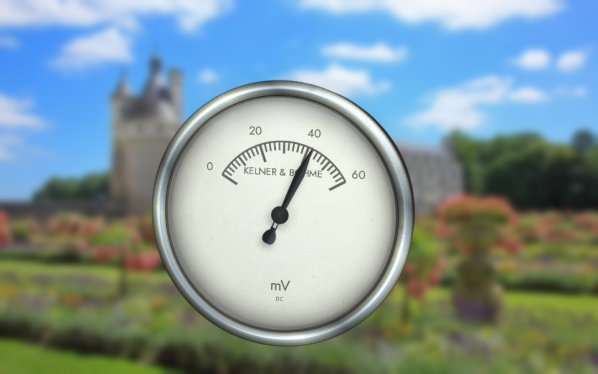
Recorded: 42 mV
